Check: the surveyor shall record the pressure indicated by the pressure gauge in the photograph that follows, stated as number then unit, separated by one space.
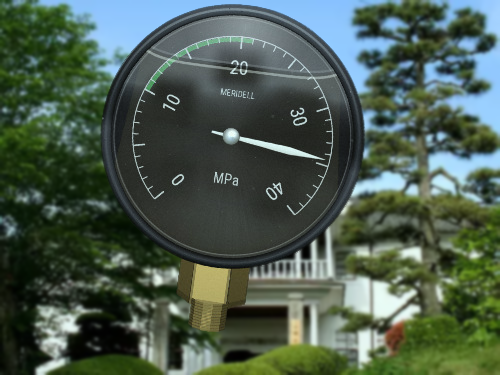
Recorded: 34.5 MPa
